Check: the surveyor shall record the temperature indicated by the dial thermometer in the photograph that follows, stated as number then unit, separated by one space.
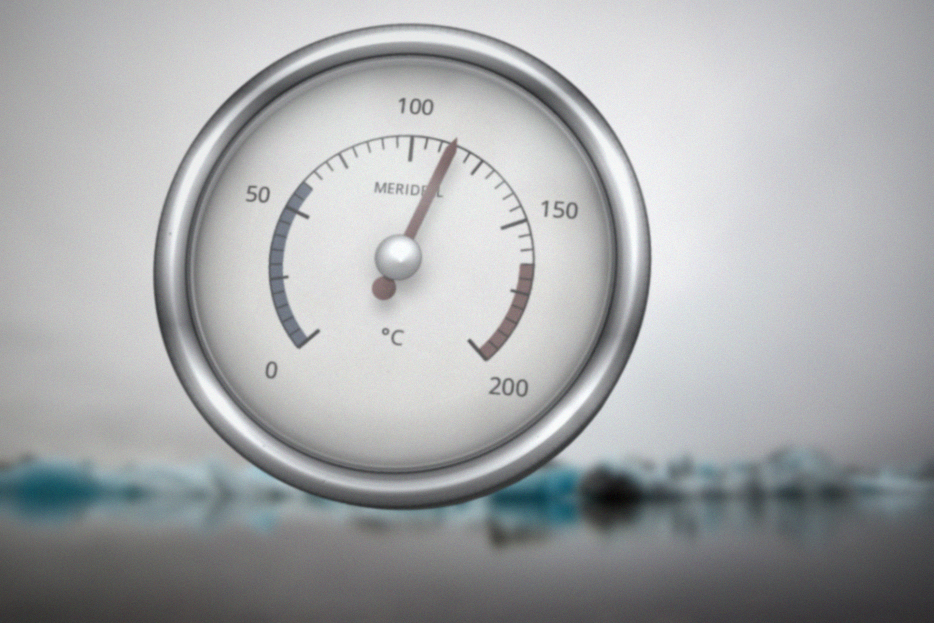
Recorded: 115 °C
